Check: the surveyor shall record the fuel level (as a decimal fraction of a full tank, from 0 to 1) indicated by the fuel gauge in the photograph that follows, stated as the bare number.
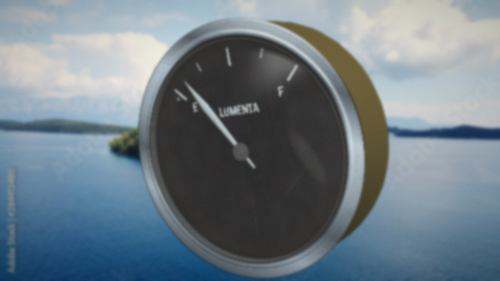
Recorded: 0.125
